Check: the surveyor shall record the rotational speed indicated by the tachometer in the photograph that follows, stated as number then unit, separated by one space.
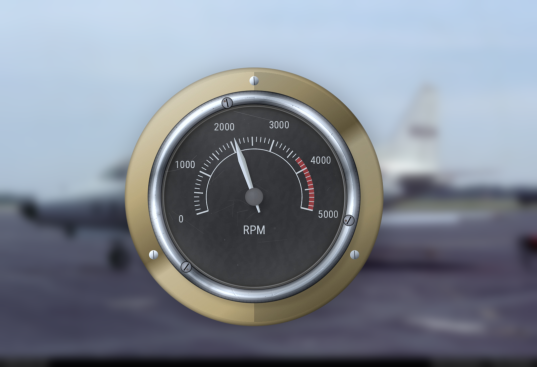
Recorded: 2100 rpm
